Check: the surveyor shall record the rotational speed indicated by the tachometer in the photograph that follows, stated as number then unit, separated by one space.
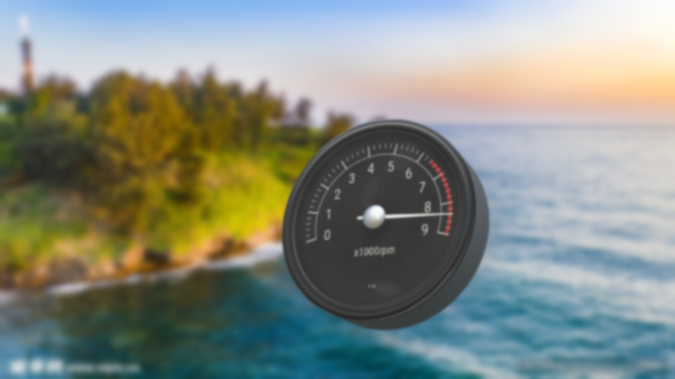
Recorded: 8400 rpm
